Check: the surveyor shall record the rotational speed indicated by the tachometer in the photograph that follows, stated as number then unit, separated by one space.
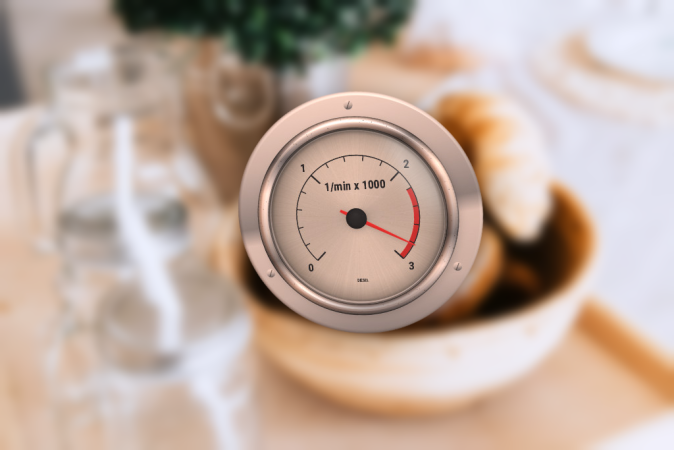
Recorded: 2800 rpm
